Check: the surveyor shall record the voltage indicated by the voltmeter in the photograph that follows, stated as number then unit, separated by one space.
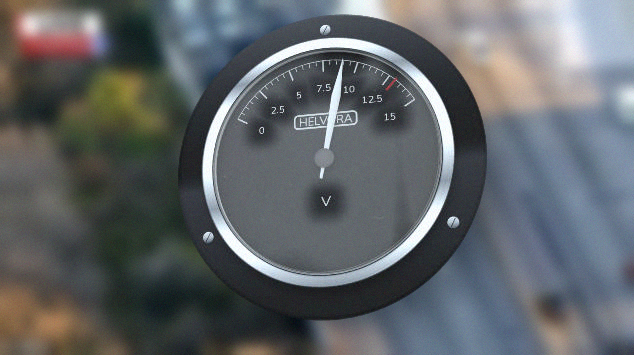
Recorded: 9 V
